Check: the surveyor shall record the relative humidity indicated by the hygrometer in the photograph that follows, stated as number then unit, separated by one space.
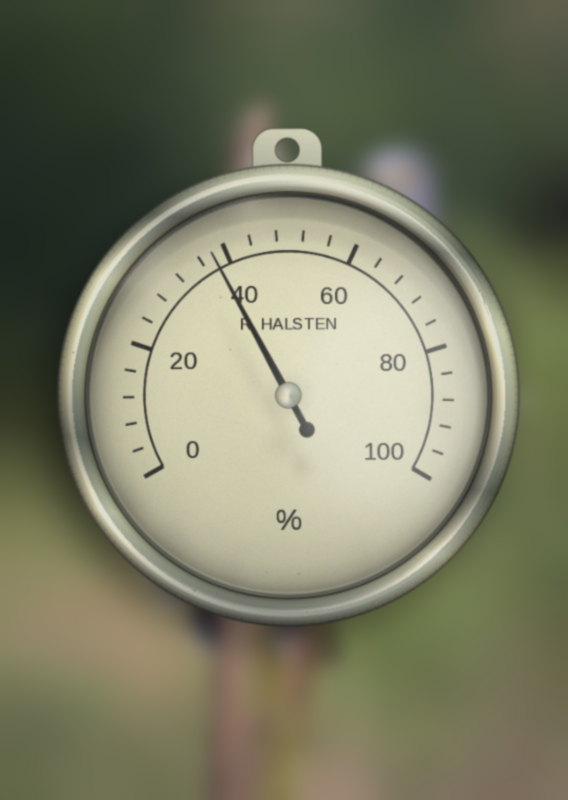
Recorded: 38 %
